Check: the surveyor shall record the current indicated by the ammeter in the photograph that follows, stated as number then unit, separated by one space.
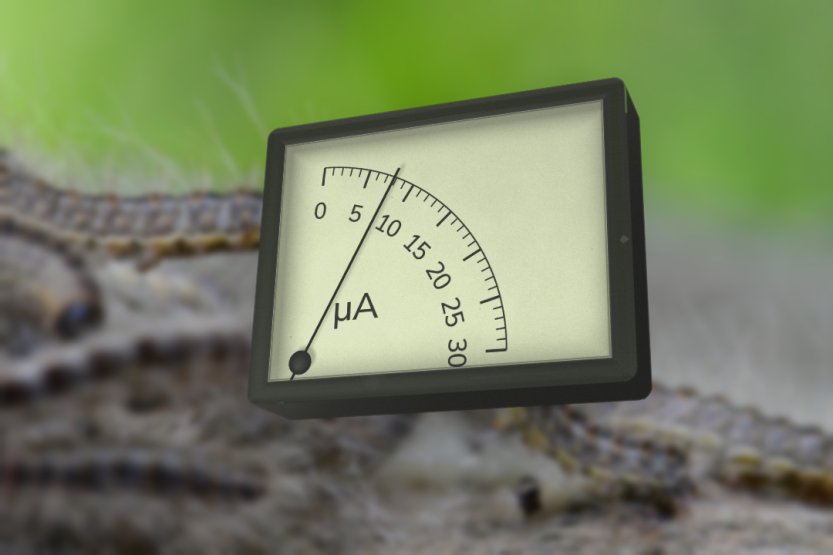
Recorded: 8 µA
